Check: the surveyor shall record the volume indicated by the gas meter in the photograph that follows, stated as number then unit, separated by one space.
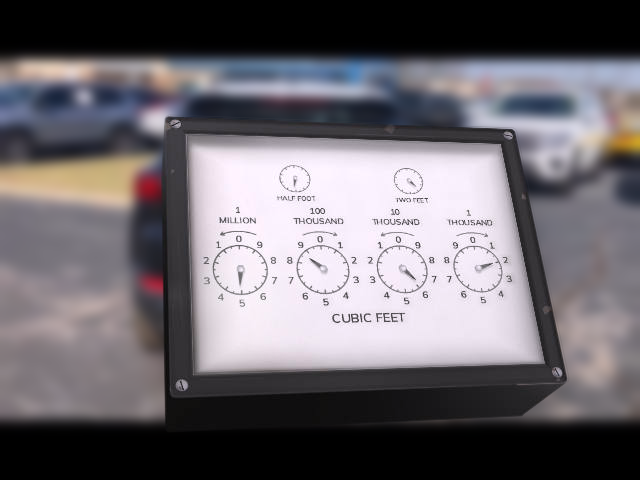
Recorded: 486200 ft³
